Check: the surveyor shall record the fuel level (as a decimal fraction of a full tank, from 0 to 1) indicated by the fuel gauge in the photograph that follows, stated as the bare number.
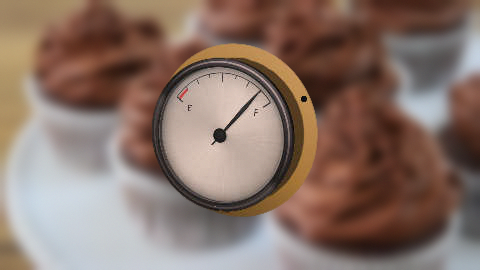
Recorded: 0.875
